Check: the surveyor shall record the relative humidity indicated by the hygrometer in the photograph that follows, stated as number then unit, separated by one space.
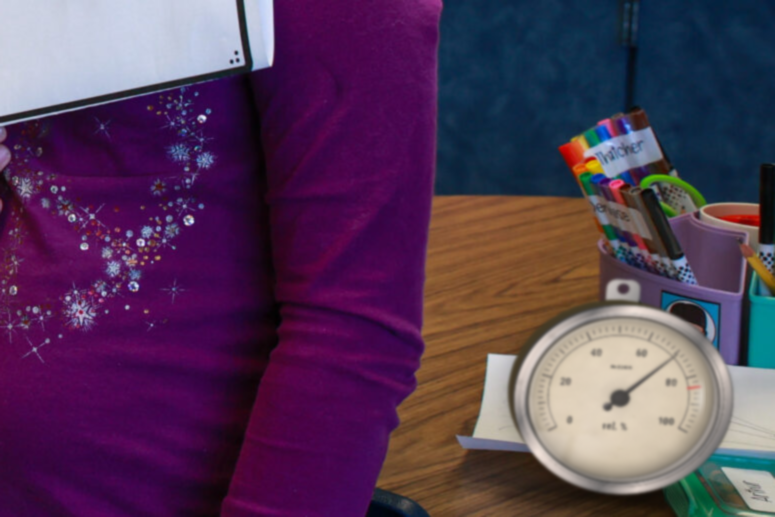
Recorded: 70 %
